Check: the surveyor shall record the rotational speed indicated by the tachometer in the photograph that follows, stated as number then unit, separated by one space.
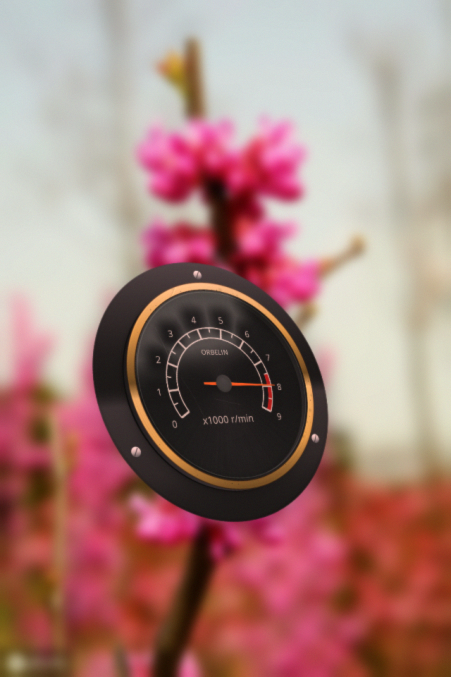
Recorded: 8000 rpm
